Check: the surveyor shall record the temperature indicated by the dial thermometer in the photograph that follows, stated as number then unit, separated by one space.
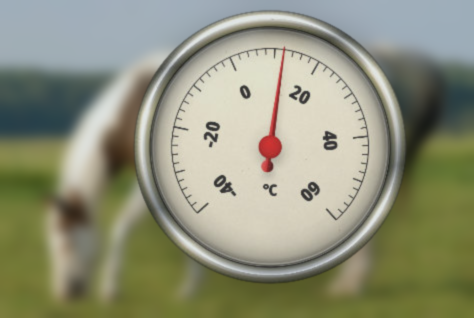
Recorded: 12 °C
